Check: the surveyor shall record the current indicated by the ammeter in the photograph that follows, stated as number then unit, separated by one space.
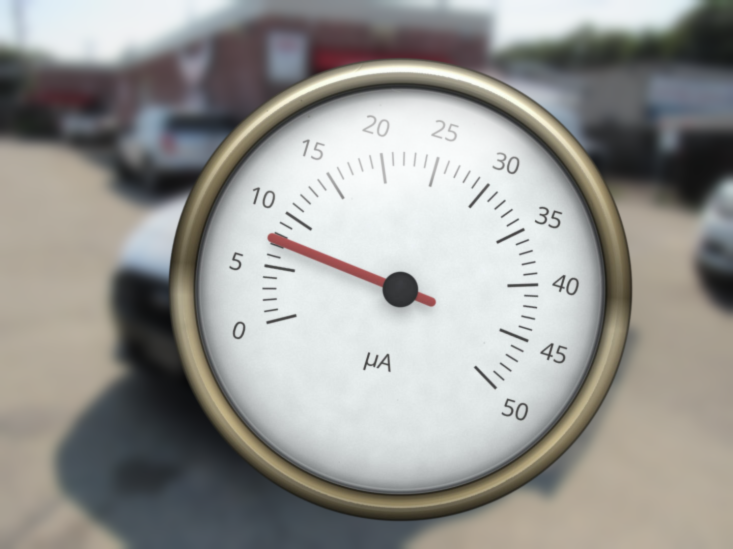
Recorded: 7.5 µA
